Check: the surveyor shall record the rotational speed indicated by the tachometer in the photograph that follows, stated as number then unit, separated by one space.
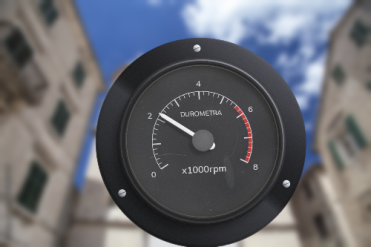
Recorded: 2200 rpm
